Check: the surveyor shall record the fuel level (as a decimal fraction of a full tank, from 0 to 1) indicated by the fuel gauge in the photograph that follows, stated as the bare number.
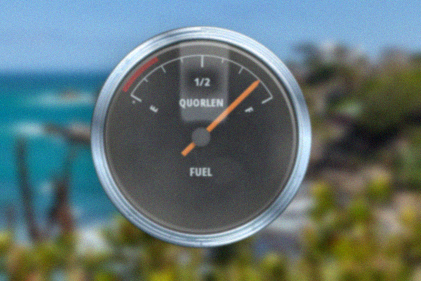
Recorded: 0.875
